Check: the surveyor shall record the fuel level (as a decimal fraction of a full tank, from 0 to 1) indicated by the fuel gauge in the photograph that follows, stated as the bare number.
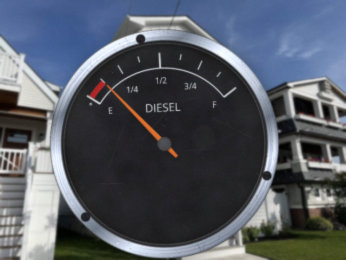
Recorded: 0.125
